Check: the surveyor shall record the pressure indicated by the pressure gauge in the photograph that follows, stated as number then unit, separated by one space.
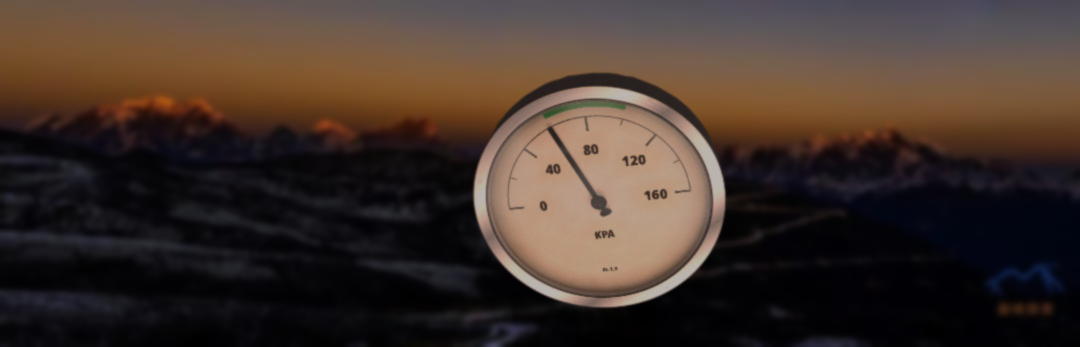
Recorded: 60 kPa
